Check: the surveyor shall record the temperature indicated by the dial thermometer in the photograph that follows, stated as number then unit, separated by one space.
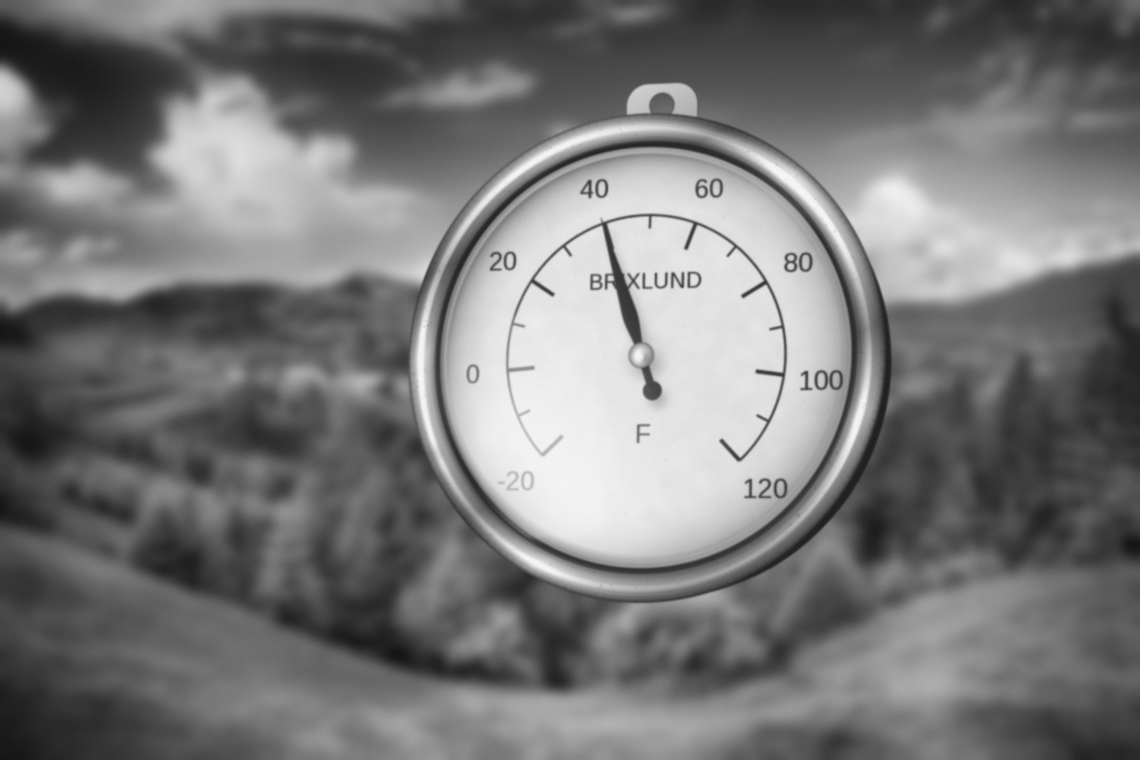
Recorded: 40 °F
